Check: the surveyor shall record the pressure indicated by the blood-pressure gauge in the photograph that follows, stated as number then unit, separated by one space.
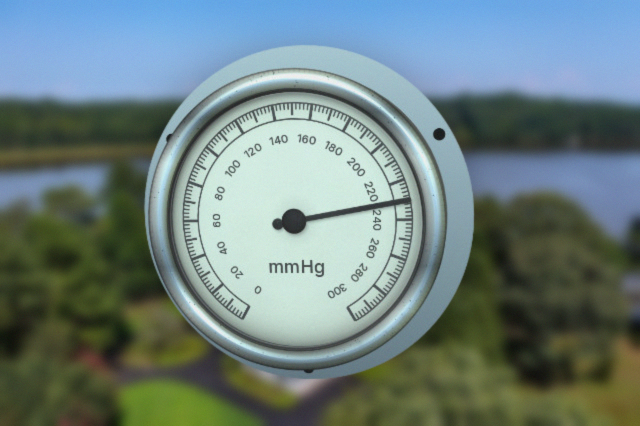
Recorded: 230 mmHg
